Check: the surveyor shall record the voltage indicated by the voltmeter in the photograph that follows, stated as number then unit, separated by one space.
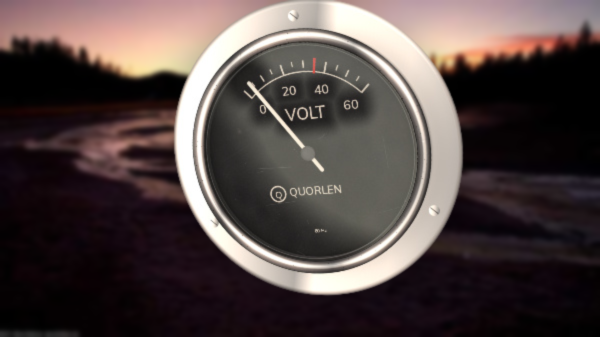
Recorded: 5 V
